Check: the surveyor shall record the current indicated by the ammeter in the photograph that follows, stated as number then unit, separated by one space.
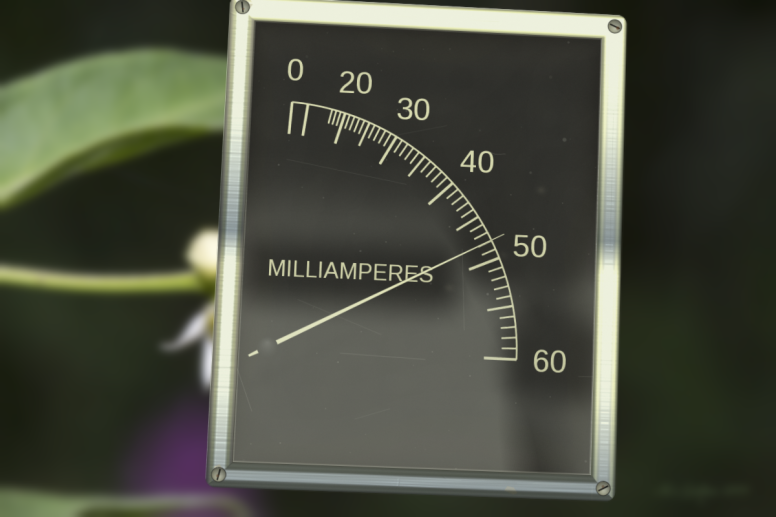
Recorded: 48 mA
